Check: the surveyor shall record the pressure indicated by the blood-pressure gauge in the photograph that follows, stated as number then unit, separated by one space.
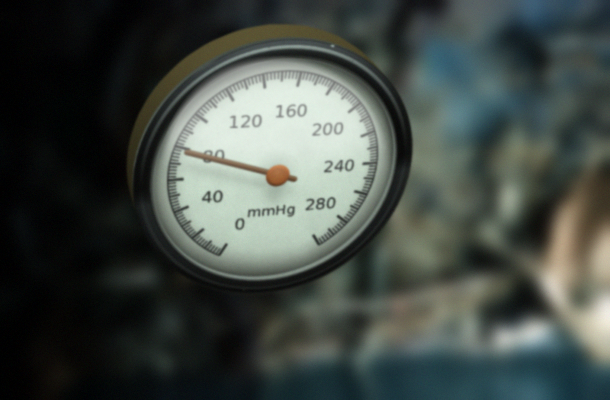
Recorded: 80 mmHg
